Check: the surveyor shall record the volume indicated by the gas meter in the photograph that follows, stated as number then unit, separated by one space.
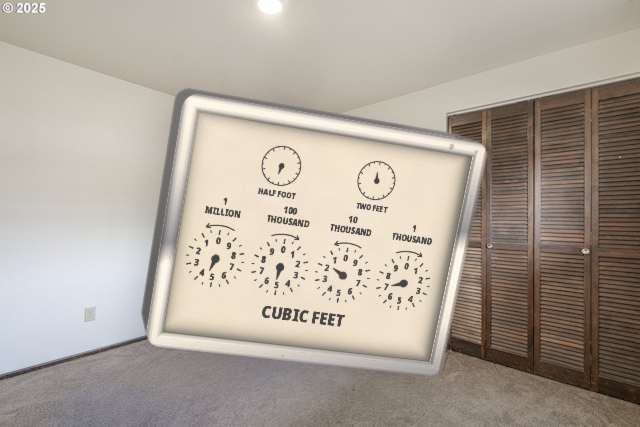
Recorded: 451700 ft³
